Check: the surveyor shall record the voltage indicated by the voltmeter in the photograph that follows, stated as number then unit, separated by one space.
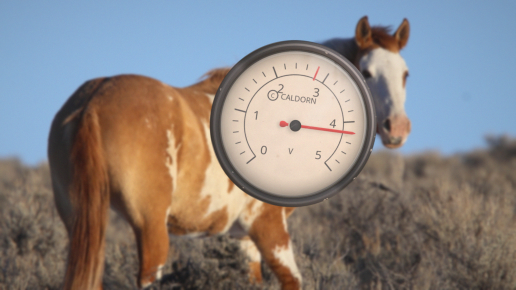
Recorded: 4.2 V
